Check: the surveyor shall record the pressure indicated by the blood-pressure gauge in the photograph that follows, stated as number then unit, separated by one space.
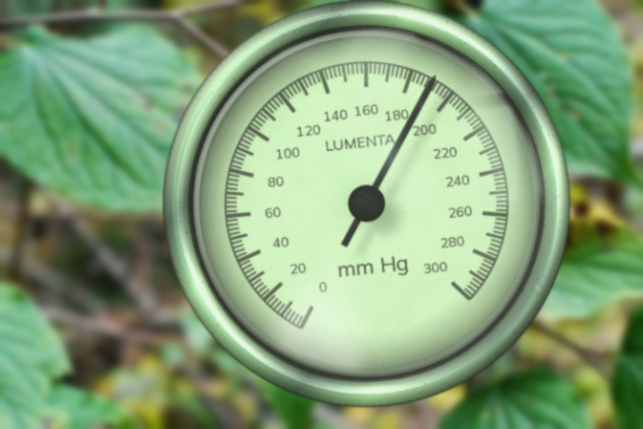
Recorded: 190 mmHg
